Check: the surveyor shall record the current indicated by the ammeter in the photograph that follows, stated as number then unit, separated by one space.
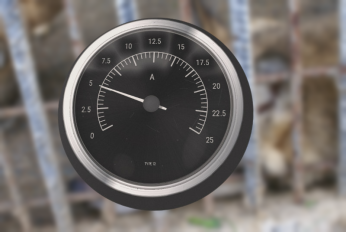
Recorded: 5 A
